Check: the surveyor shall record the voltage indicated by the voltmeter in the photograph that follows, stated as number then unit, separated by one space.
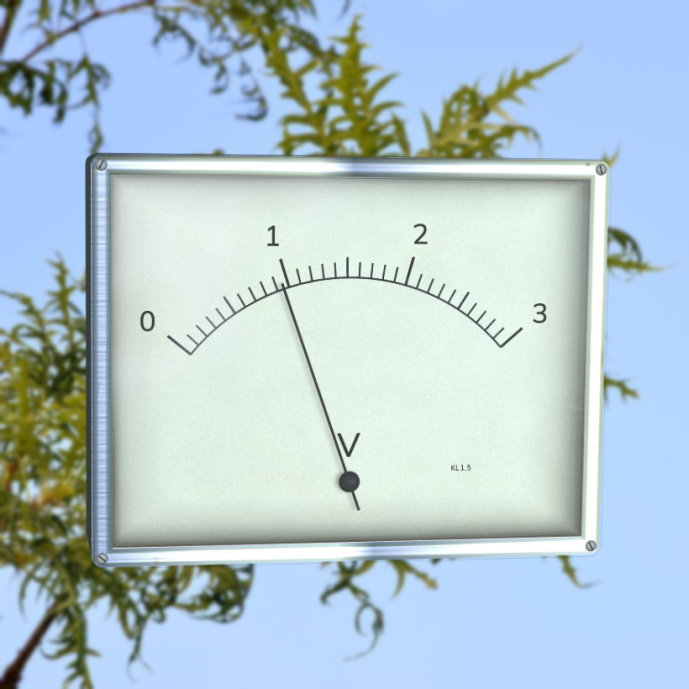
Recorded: 0.95 V
